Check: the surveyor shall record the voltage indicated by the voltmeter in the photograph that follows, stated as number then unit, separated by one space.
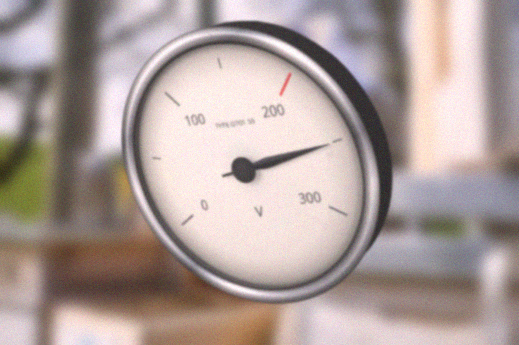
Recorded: 250 V
